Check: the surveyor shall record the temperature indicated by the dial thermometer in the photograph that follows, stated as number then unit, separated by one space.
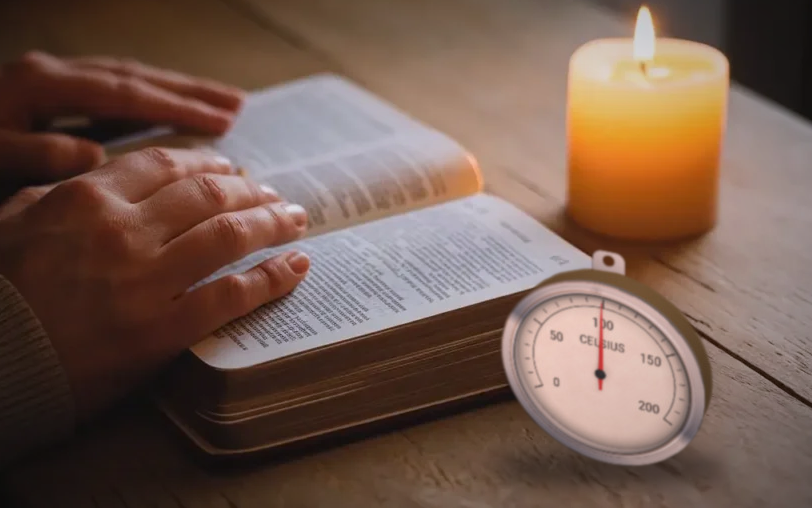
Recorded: 100 °C
